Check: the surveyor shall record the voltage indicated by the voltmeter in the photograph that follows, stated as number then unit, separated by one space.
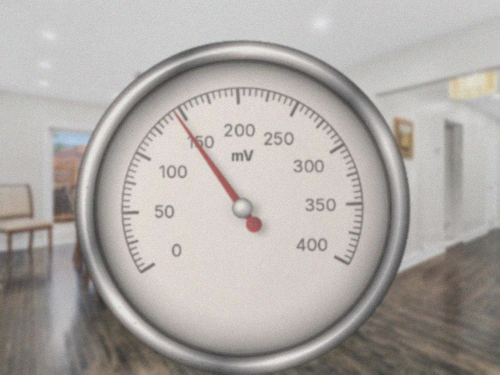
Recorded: 145 mV
